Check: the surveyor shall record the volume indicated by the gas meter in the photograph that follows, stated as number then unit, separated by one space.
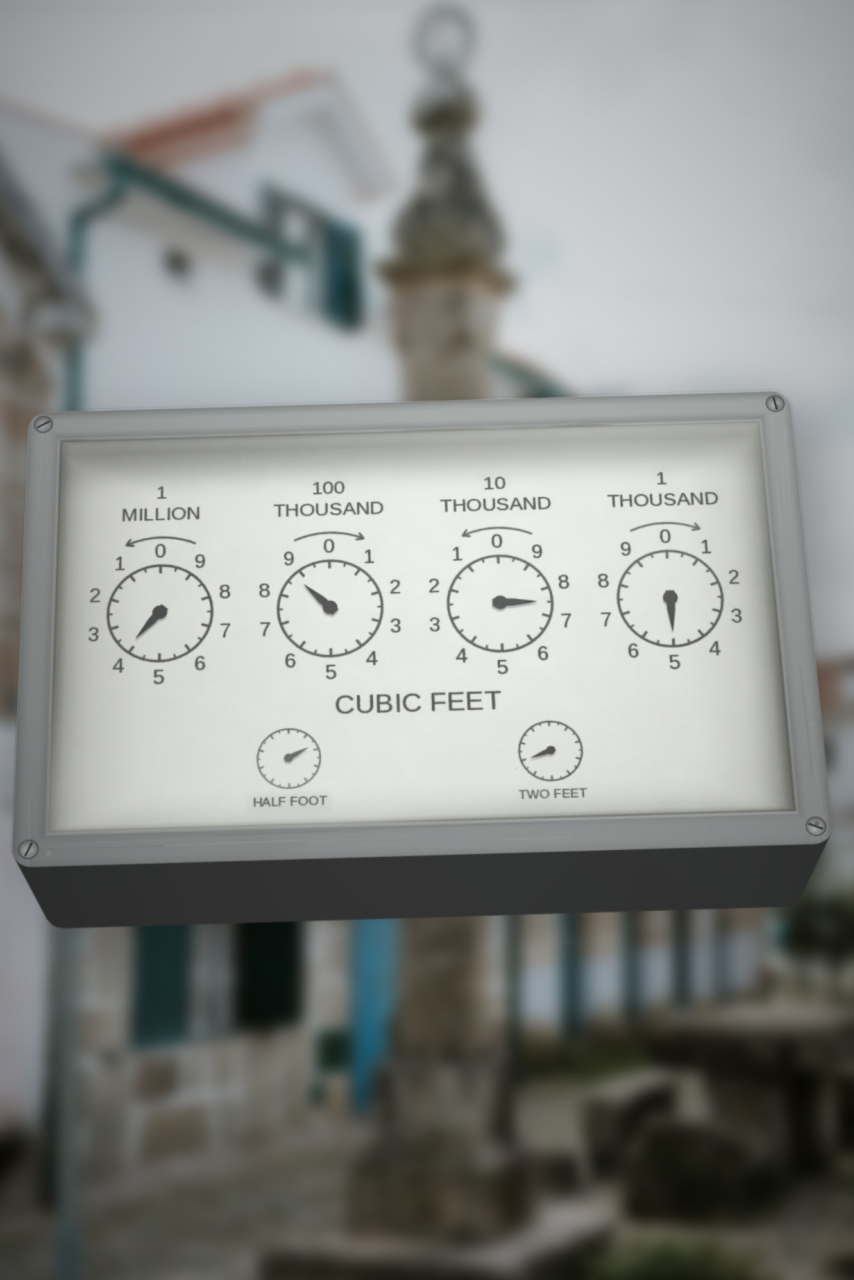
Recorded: 387500 ft³
